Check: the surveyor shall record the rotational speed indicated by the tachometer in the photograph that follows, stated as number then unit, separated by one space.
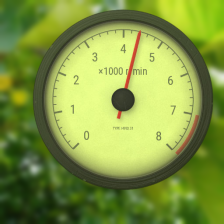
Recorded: 4400 rpm
